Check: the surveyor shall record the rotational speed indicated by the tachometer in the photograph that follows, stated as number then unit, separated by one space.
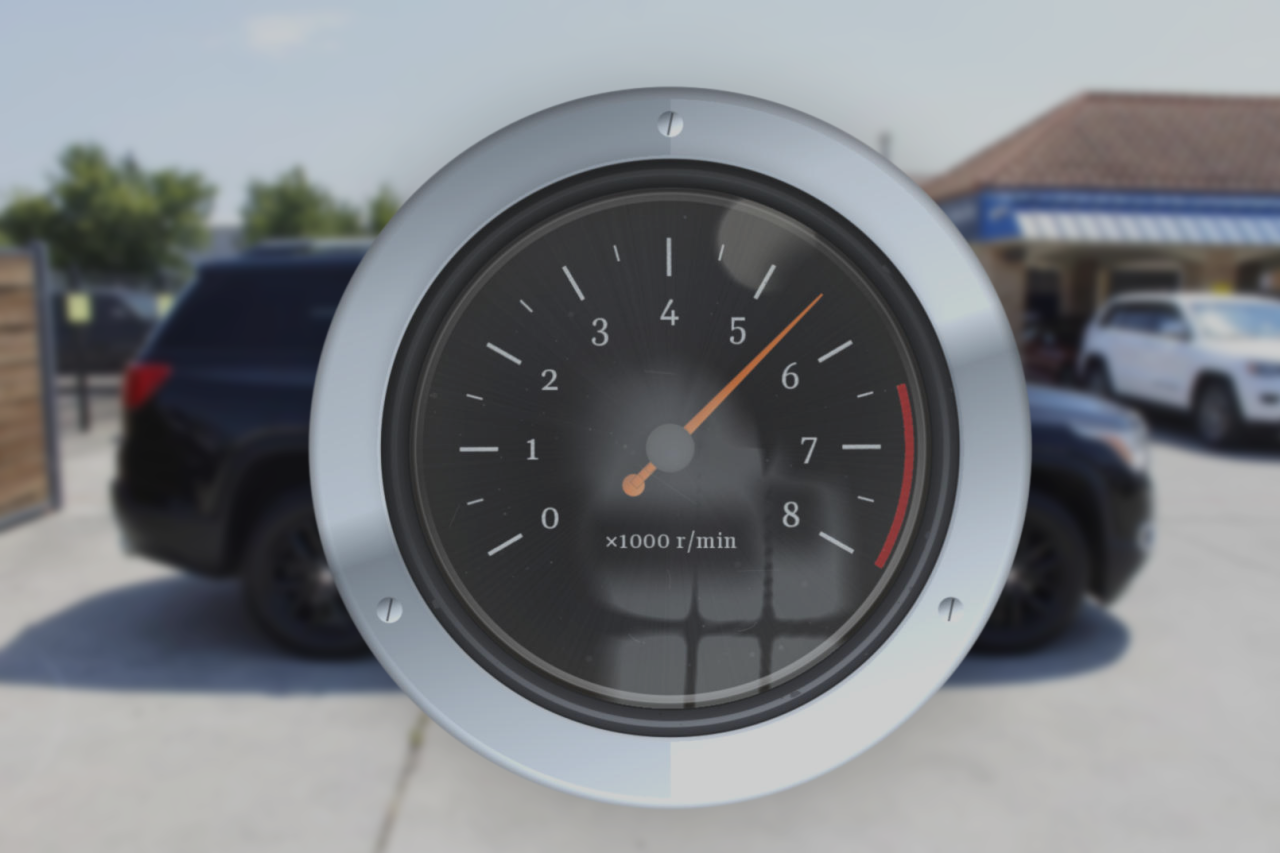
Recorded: 5500 rpm
